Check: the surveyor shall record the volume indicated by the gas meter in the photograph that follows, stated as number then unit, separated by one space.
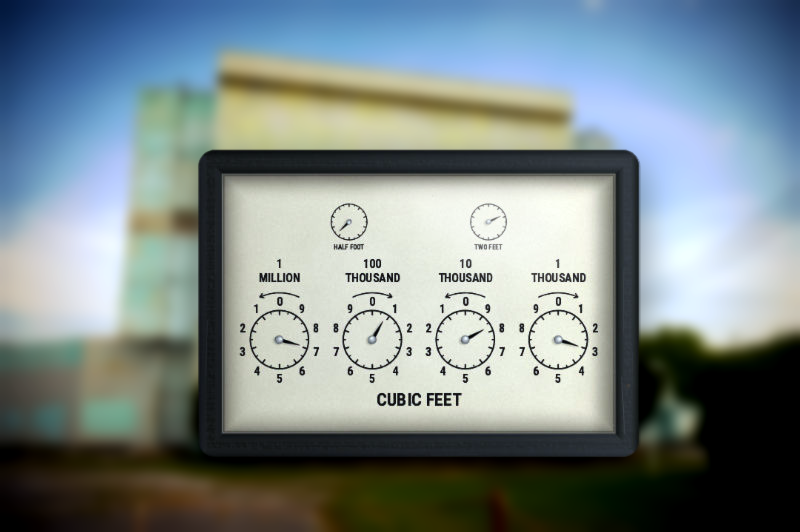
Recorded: 708300 ft³
